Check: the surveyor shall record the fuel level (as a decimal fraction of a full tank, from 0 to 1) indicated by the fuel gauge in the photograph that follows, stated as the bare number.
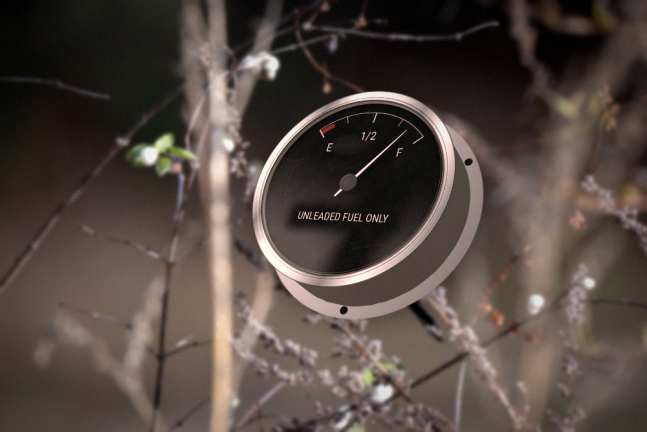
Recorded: 0.875
